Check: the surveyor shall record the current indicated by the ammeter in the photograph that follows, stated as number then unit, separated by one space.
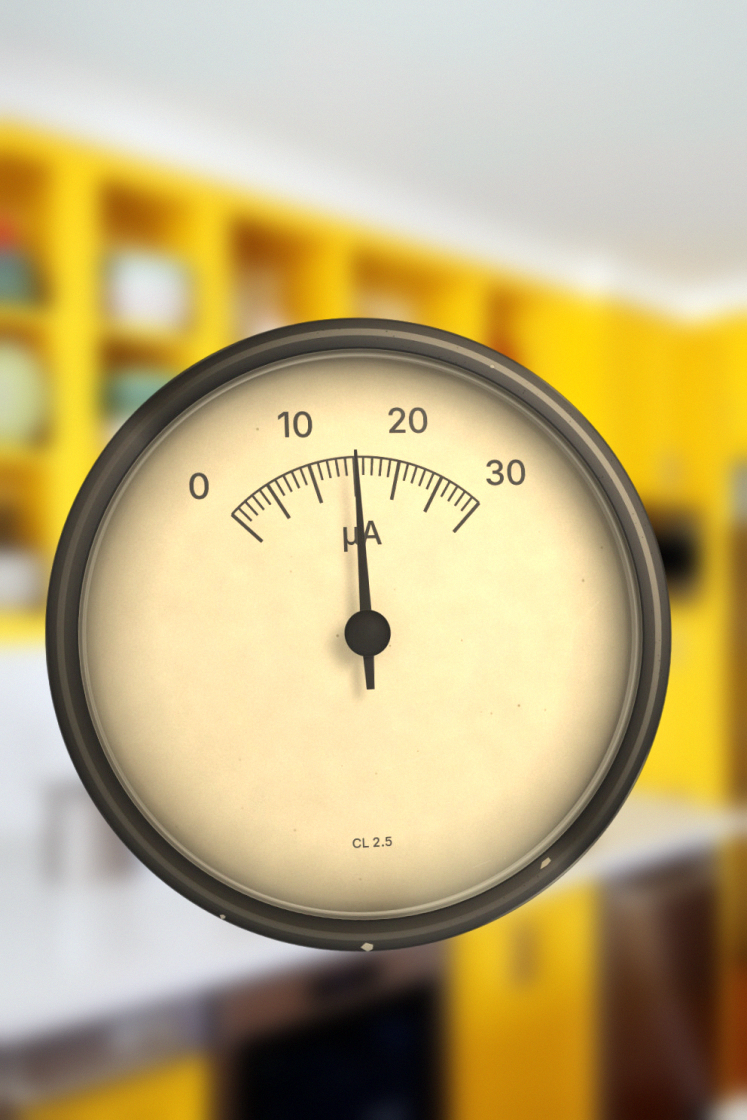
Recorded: 15 µA
